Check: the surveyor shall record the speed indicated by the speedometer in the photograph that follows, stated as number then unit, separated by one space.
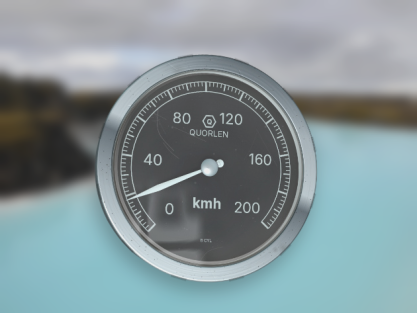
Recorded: 18 km/h
